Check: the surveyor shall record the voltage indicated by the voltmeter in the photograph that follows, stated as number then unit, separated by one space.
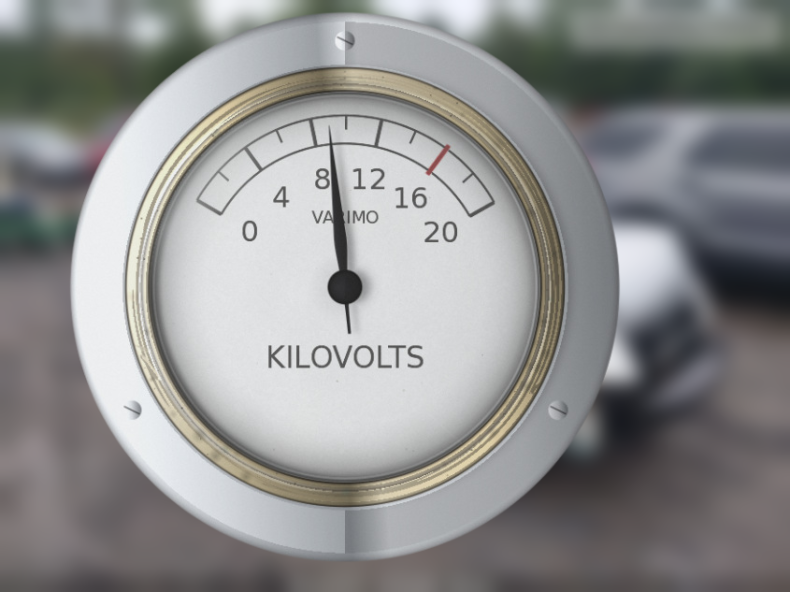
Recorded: 9 kV
